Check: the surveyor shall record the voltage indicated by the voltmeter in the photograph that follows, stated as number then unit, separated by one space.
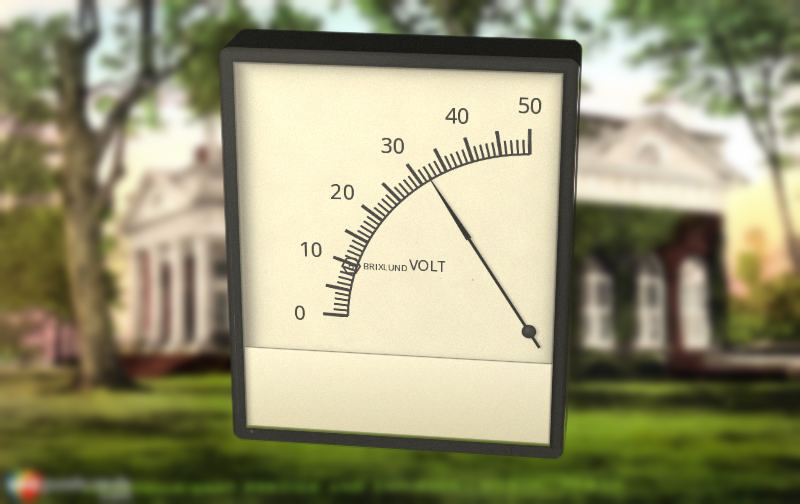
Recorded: 32 V
